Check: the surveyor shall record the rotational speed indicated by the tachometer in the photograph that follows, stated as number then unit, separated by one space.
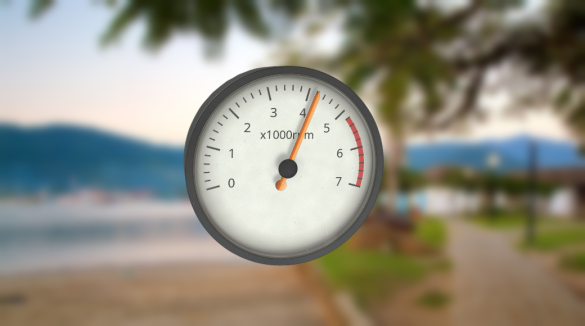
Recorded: 4200 rpm
